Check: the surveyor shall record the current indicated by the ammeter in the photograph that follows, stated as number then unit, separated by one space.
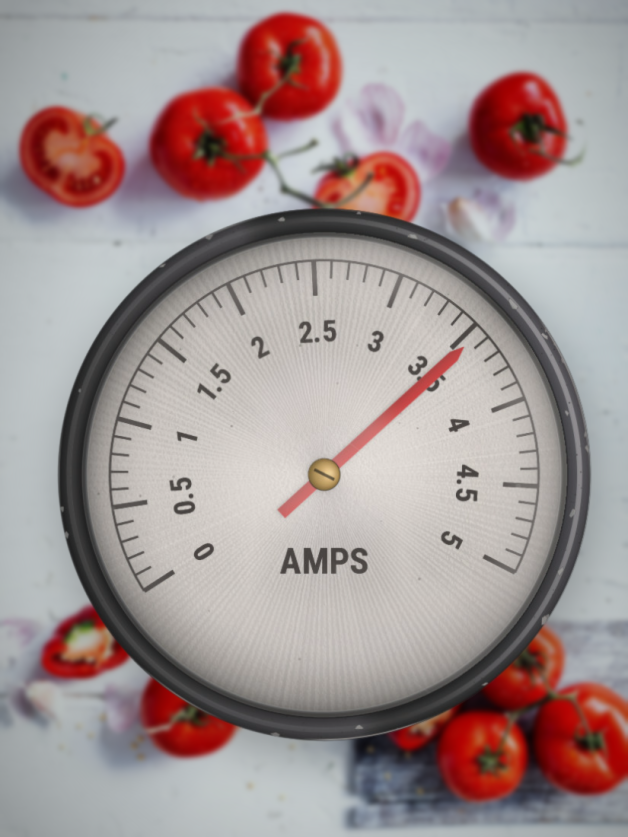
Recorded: 3.55 A
